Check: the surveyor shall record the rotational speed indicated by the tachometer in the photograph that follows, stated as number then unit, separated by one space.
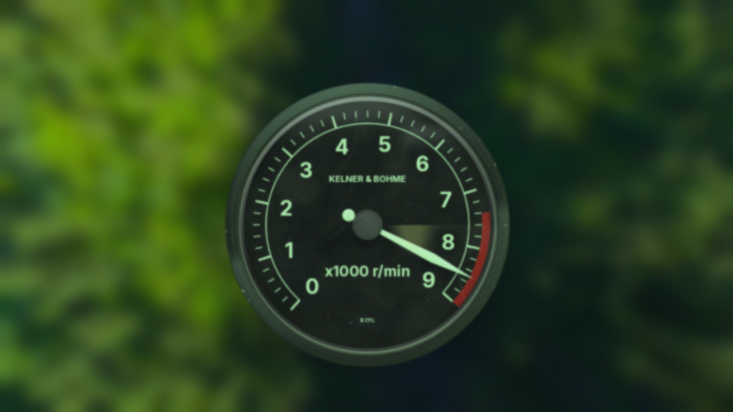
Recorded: 8500 rpm
